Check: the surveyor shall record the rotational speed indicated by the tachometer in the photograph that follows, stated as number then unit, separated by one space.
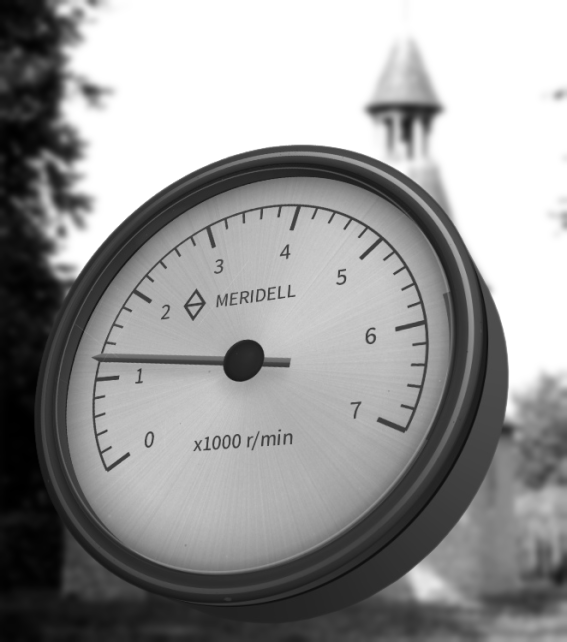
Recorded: 1200 rpm
